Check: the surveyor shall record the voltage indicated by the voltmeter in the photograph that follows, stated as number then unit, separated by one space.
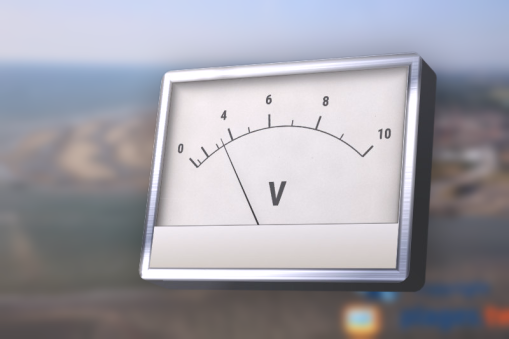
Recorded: 3.5 V
